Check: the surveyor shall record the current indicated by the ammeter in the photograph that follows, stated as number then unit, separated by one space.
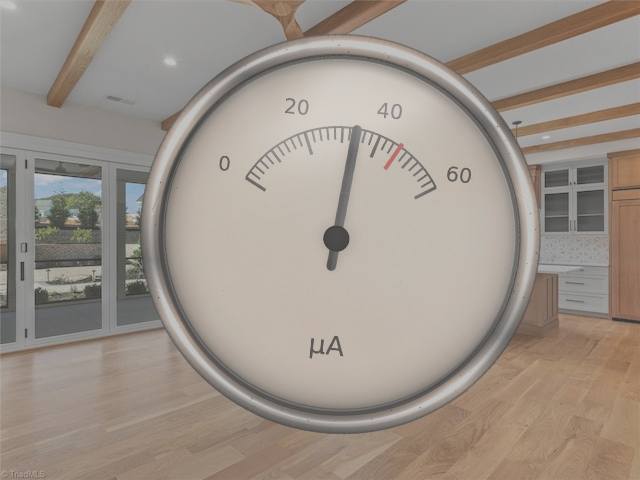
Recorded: 34 µA
